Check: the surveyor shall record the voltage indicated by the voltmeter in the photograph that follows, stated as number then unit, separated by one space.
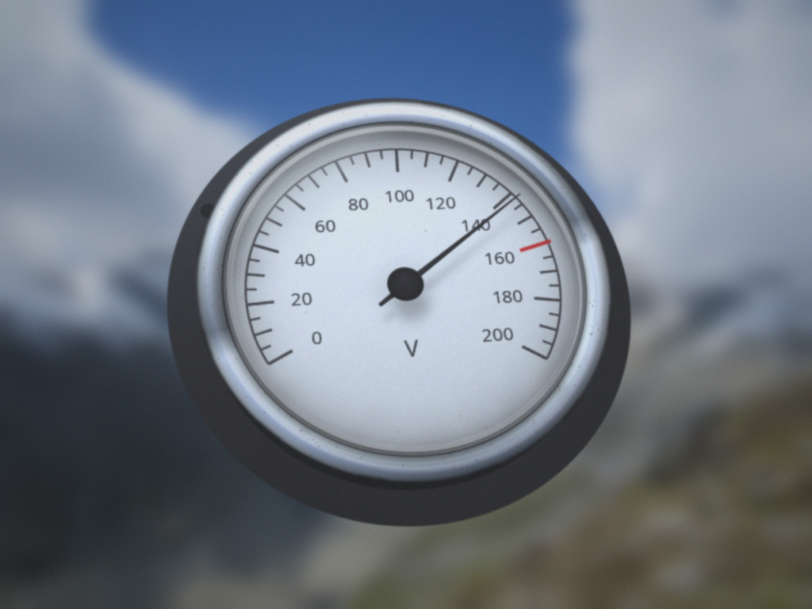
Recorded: 142.5 V
